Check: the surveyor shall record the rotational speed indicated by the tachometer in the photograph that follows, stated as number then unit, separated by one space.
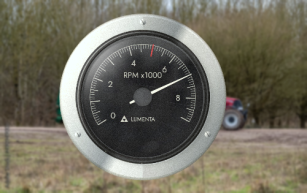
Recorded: 7000 rpm
